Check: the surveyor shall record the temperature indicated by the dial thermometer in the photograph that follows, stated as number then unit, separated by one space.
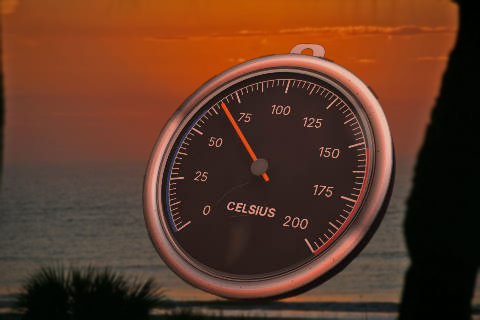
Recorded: 67.5 °C
